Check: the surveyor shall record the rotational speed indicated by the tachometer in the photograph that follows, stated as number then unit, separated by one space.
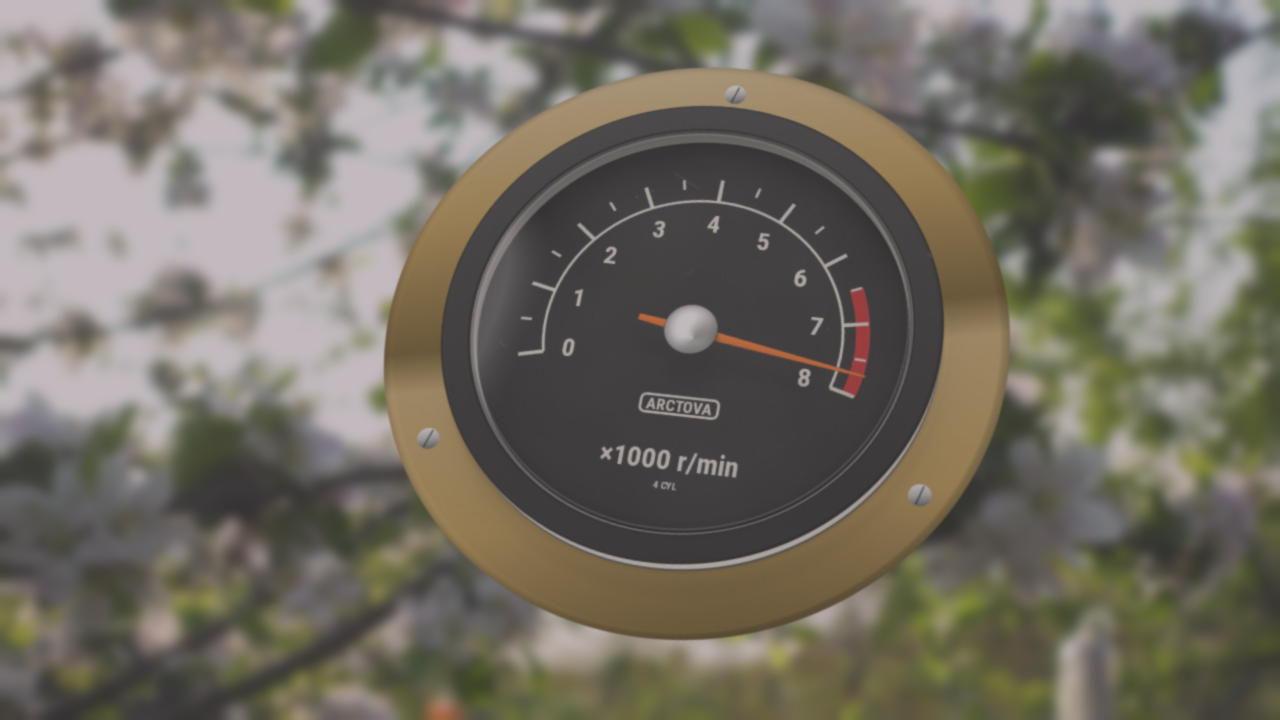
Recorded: 7750 rpm
